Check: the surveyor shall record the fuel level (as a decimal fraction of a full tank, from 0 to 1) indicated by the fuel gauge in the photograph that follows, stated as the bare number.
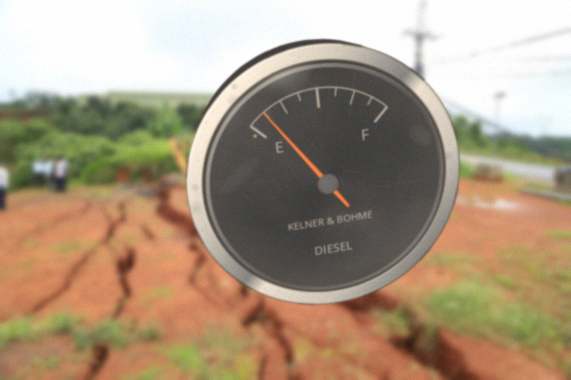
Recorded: 0.125
